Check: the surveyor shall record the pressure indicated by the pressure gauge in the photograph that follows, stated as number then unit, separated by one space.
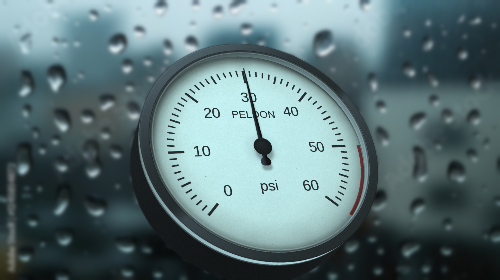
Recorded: 30 psi
